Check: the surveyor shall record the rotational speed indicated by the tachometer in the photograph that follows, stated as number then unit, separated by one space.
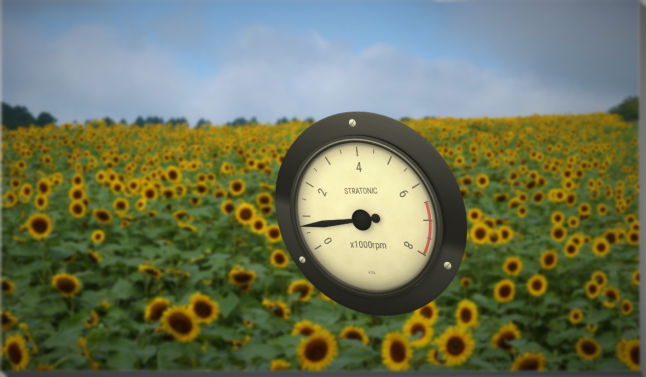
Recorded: 750 rpm
